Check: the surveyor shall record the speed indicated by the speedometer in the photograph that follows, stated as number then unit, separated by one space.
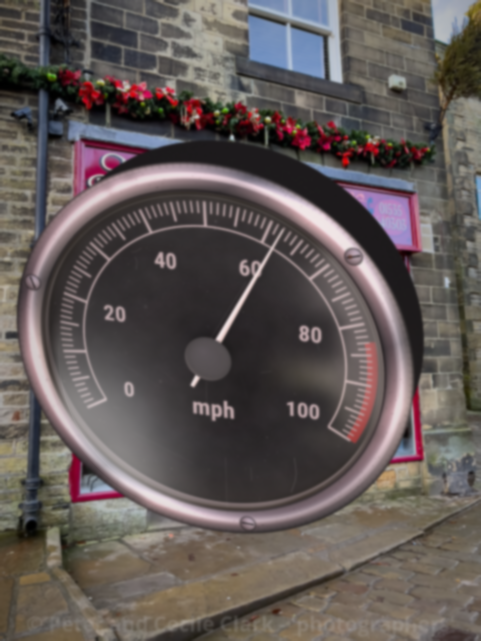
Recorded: 62 mph
